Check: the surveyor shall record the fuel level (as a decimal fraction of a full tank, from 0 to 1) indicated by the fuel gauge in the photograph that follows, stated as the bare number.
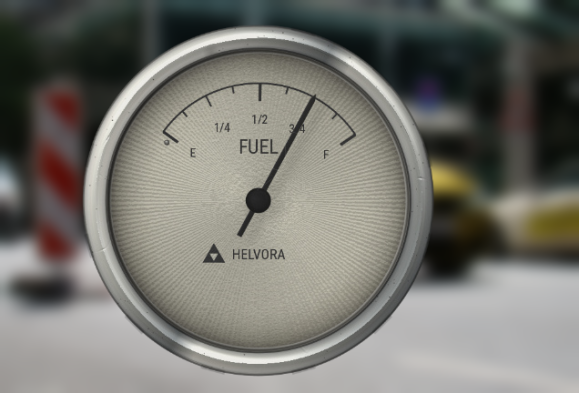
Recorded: 0.75
